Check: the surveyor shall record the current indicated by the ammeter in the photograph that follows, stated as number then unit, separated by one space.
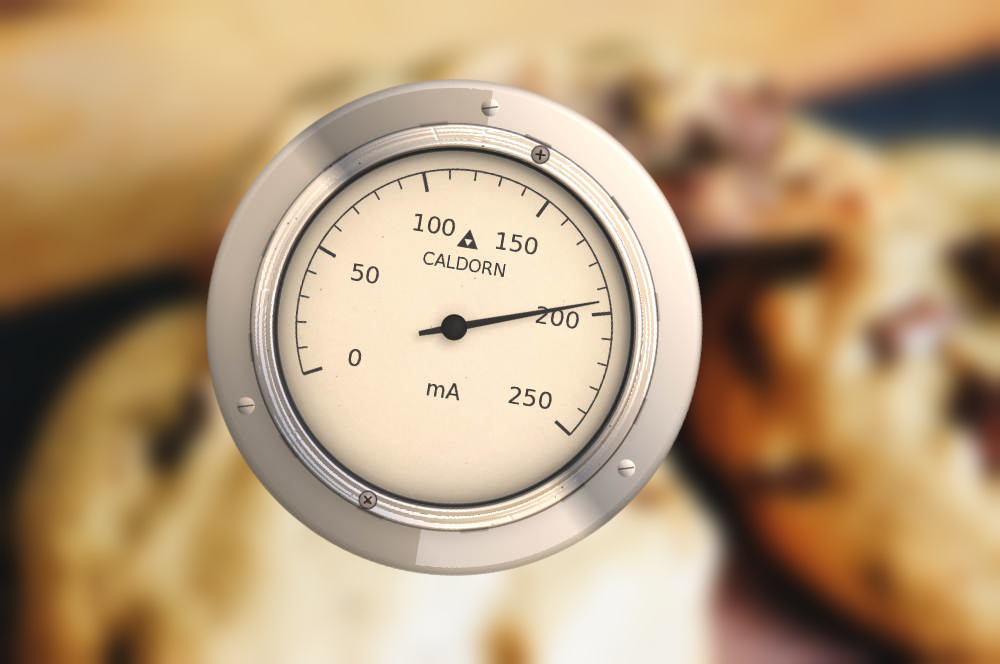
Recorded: 195 mA
